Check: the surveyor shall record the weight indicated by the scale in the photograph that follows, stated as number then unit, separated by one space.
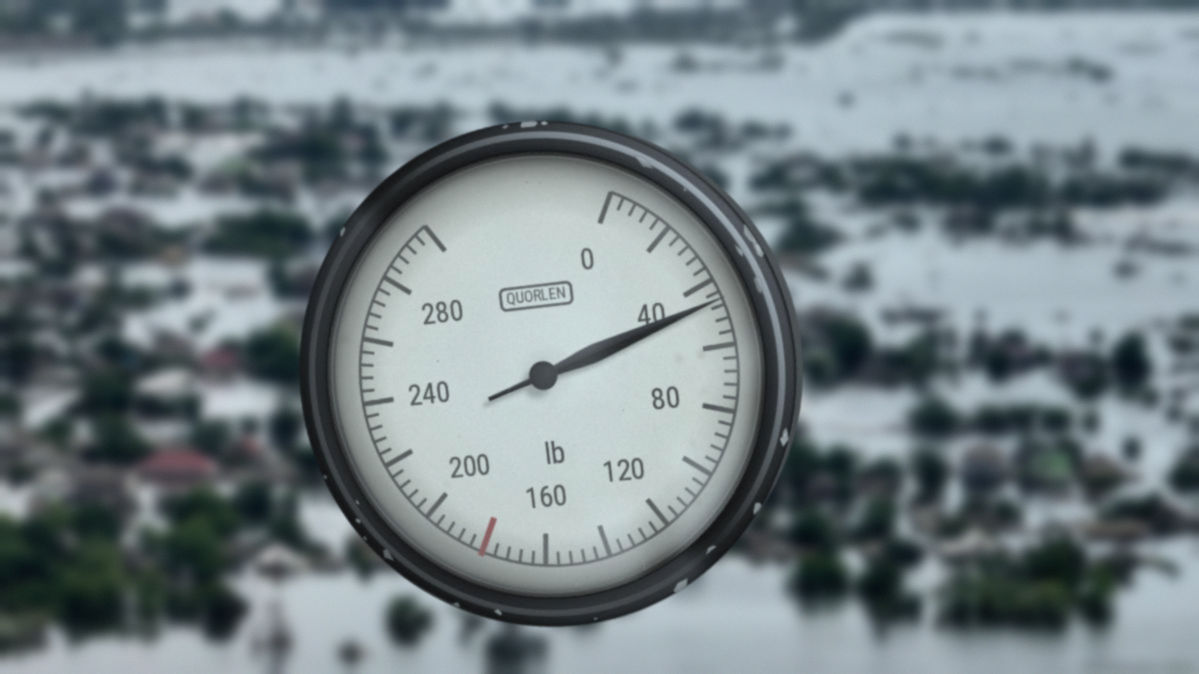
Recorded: 46 lb
